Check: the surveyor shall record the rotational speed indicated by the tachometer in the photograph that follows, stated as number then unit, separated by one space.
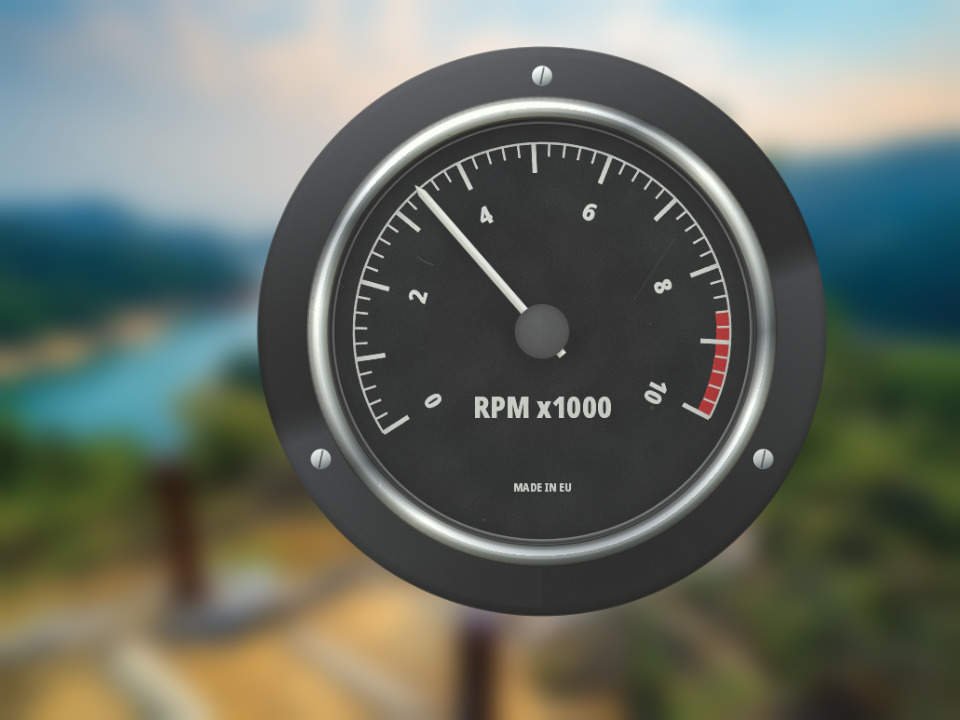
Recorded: 3400 rpm
